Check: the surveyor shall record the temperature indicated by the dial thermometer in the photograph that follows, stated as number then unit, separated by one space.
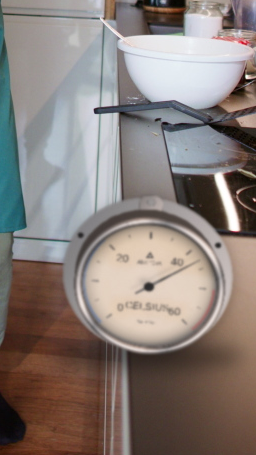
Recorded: 42.5 °C
